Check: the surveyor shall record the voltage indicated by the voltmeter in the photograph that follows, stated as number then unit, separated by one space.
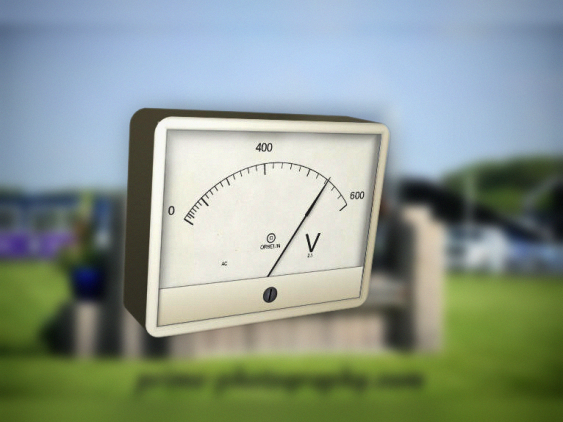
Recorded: 540 V
